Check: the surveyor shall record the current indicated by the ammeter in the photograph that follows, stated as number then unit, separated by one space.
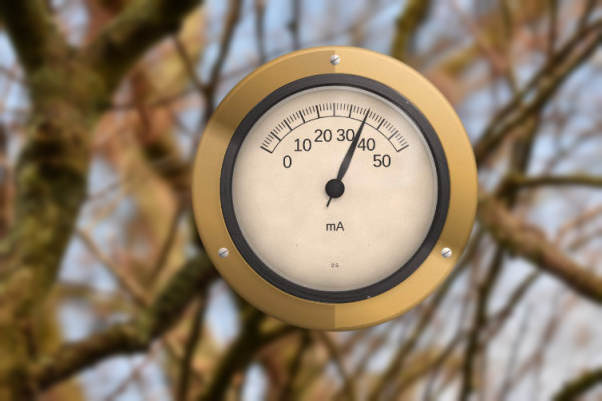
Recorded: 35 mA
